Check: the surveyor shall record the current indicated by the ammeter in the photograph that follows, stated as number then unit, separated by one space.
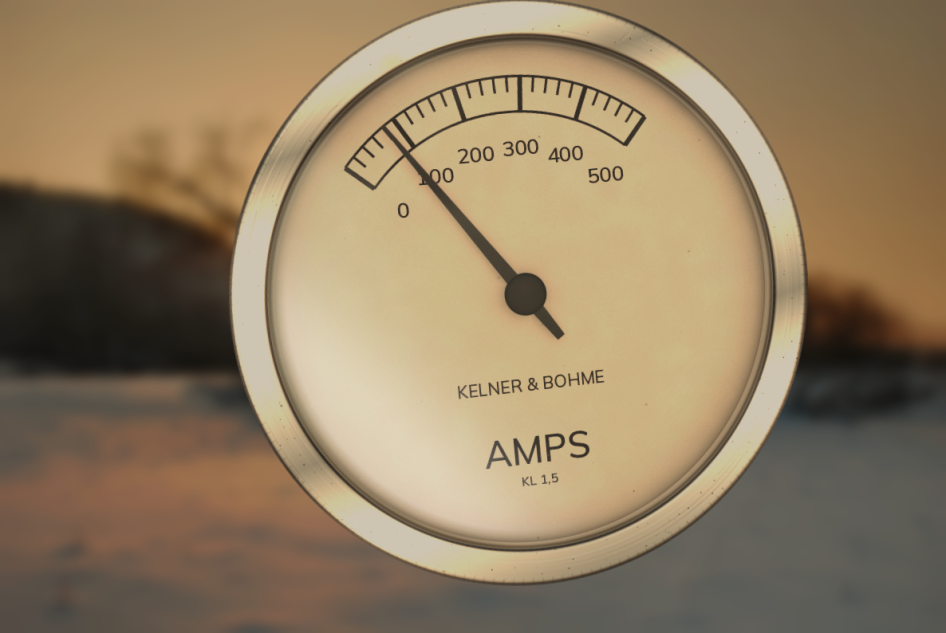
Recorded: 80 A
